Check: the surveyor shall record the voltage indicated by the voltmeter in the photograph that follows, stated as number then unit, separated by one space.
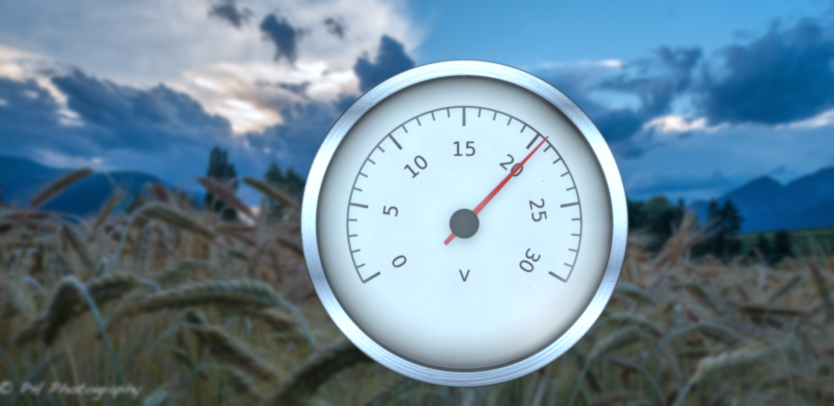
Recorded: 20.5 V
